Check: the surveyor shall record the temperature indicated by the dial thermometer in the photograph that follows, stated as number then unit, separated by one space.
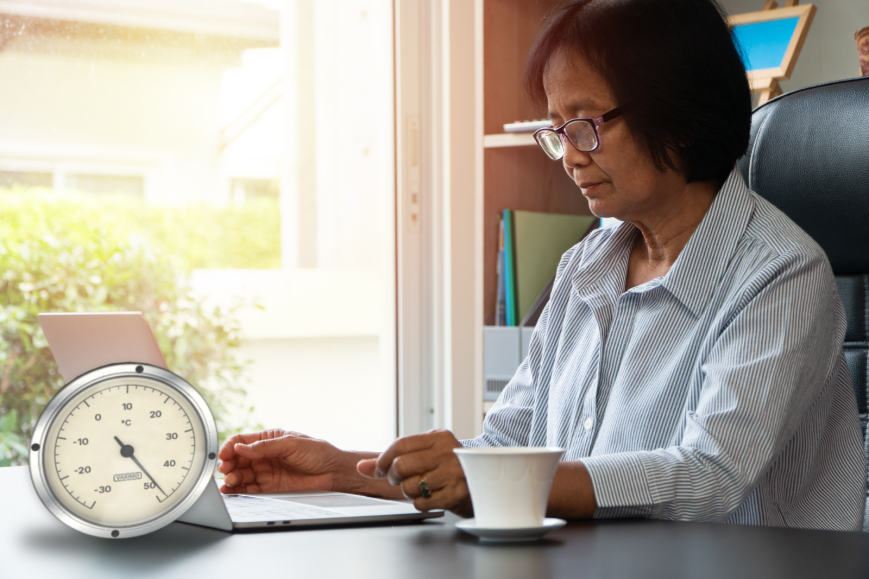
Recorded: 48 °C
